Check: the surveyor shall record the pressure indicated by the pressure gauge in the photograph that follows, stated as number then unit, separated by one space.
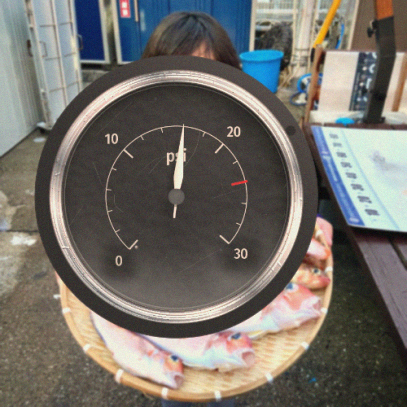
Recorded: 16 psi
